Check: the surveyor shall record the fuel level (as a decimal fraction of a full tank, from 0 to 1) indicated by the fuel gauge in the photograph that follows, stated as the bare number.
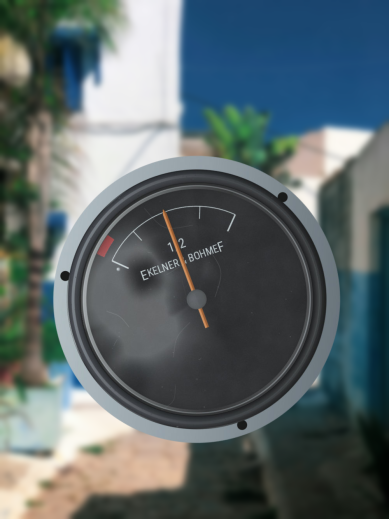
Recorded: 0.5
